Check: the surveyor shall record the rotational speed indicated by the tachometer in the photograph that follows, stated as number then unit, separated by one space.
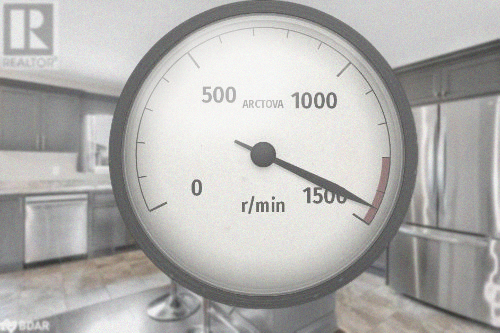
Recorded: 1450 rpm
